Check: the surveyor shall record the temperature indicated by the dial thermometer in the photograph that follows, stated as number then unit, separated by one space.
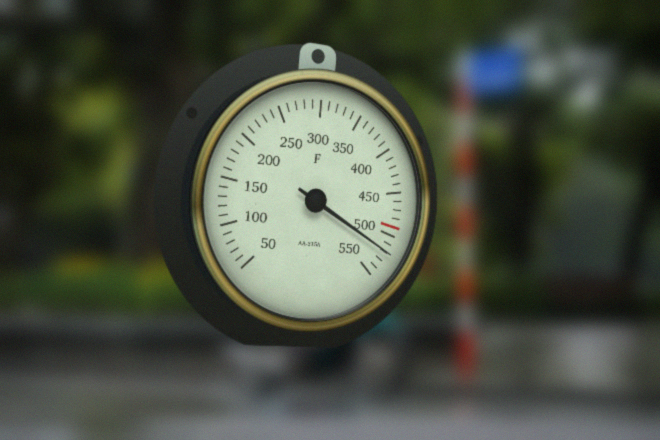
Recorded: 520 °F
